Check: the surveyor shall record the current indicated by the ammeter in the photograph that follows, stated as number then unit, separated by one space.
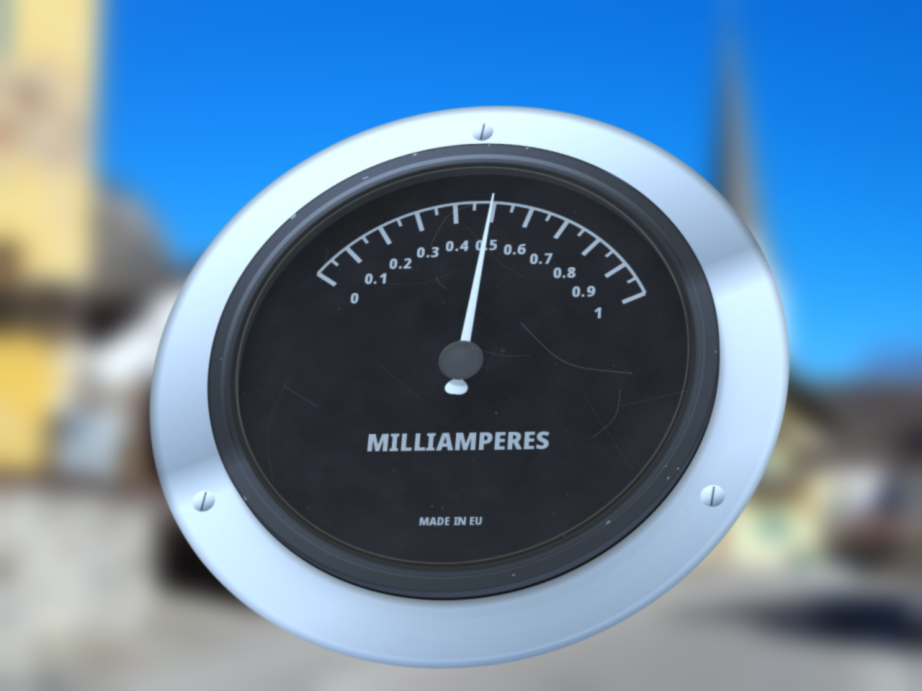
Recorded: 0.5 mA
